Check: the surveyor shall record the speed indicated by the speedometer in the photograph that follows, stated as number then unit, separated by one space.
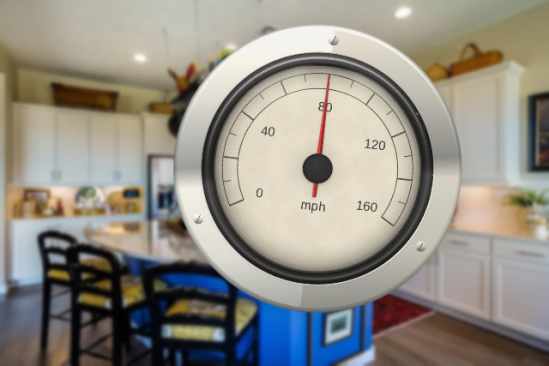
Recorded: 80 mph
